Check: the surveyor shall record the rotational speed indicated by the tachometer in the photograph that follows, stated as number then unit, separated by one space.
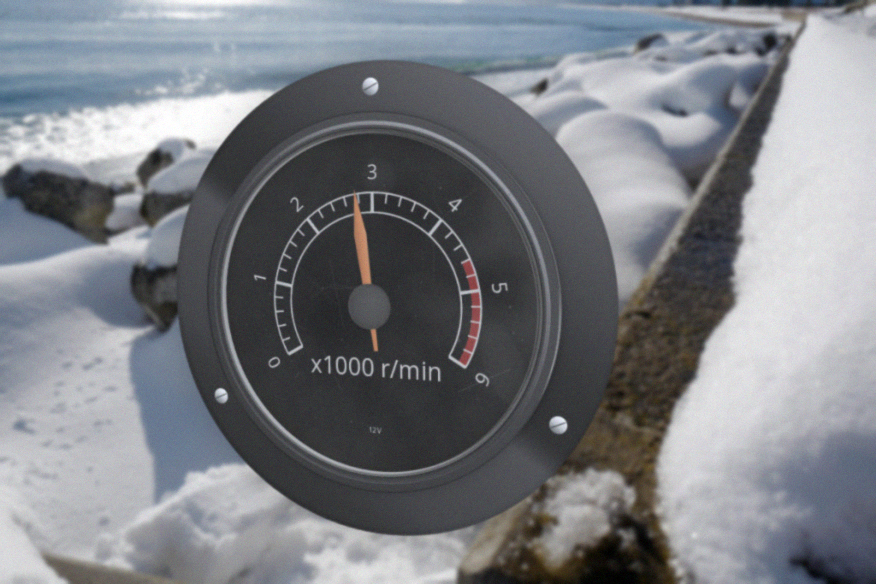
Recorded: 2800 rpm
